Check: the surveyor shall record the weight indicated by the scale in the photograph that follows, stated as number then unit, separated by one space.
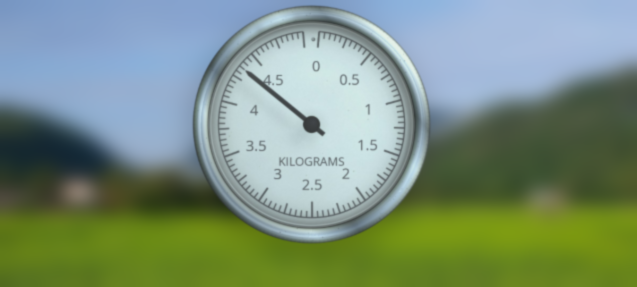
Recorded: 4.35 kg
